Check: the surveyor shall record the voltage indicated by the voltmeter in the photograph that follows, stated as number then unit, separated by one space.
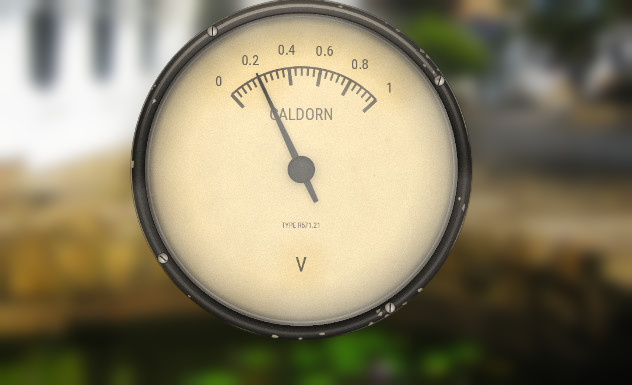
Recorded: 0.2 V
